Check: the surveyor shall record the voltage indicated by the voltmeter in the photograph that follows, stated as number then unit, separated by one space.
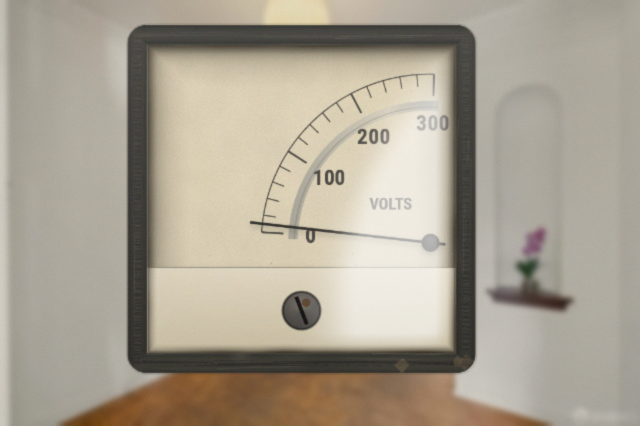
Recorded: 10 V
